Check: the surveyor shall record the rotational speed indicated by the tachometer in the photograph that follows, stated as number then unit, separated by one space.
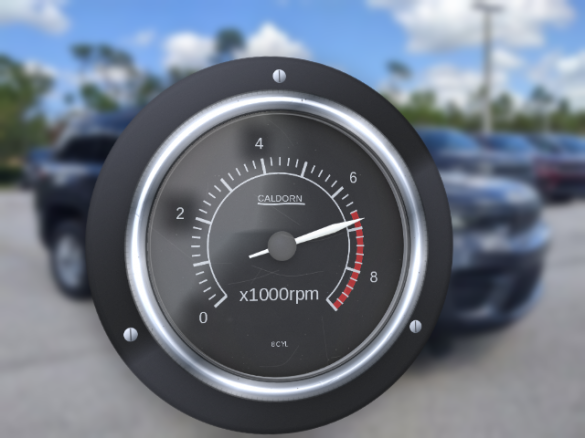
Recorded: 6800 rpm
